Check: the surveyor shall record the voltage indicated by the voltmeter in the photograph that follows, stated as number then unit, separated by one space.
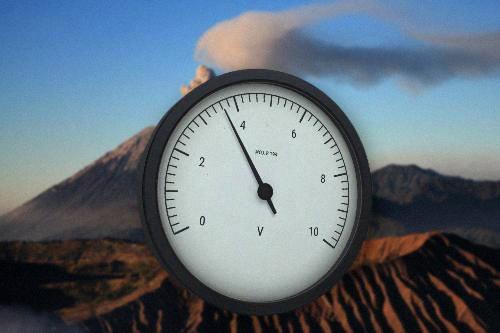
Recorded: 3.6 V
